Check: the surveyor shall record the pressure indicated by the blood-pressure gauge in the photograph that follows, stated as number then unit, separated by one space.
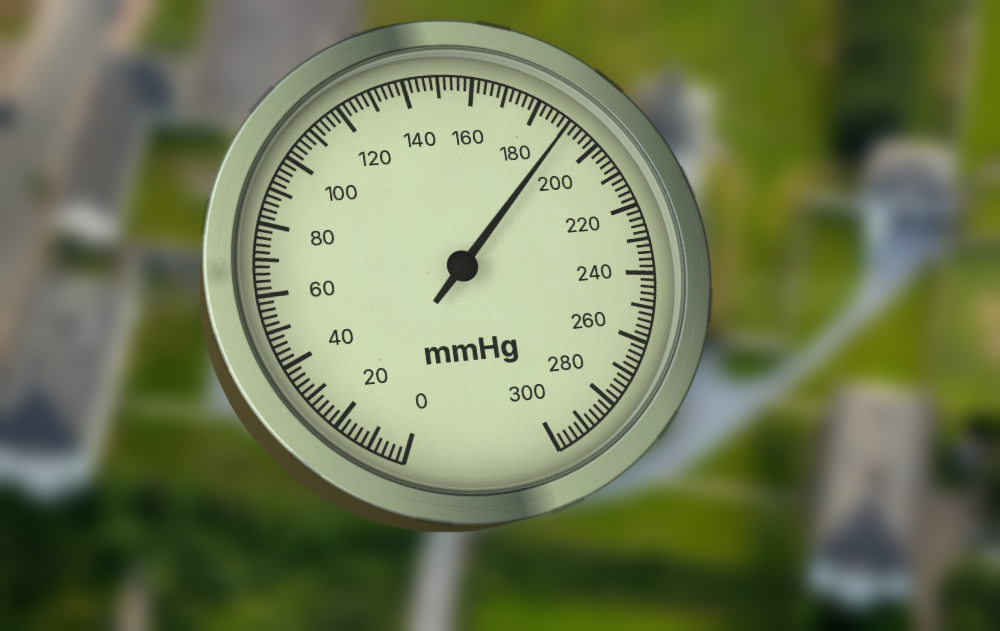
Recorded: 190 mmHg
